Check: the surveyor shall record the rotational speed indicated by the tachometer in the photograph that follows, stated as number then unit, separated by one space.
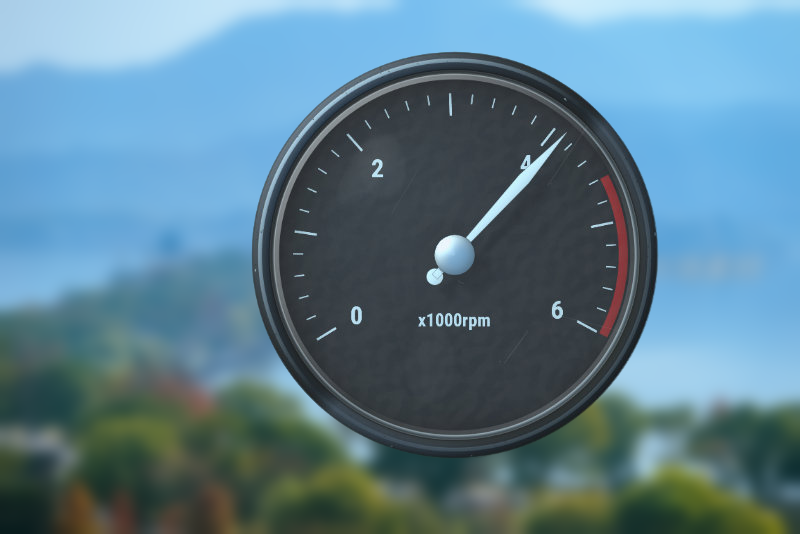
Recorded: 4100 rpm
